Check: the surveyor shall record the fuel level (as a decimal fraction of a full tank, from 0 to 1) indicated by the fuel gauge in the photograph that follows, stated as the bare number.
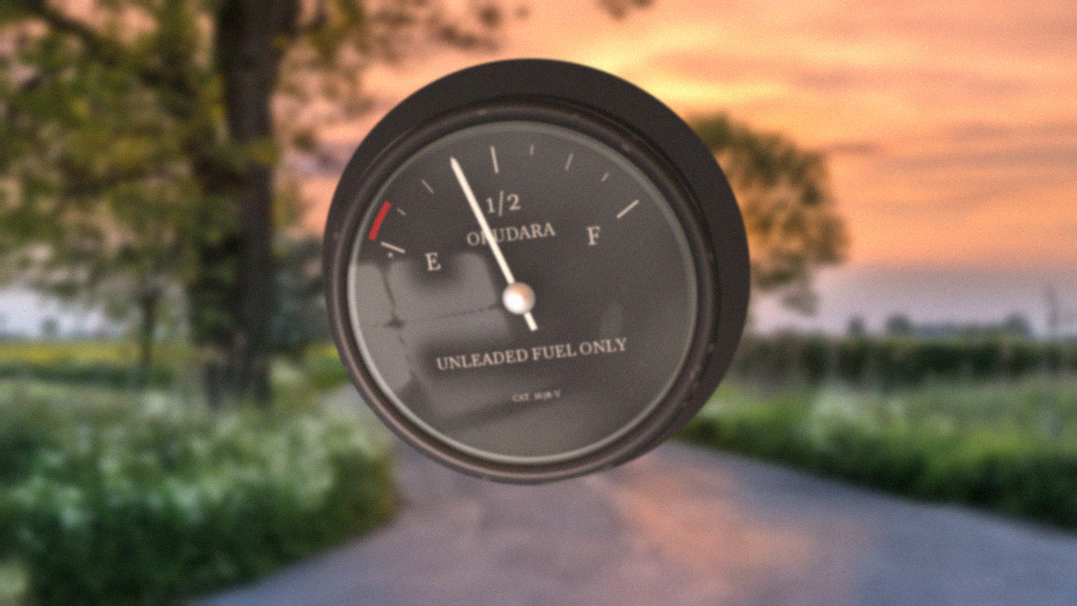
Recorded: 0.375
